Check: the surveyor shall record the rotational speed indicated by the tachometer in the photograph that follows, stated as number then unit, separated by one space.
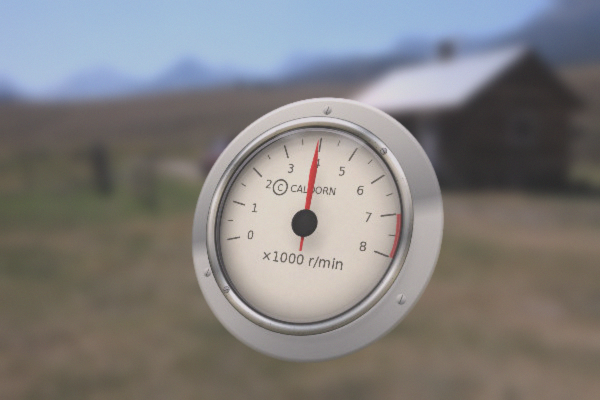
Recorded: 4000 rpm
